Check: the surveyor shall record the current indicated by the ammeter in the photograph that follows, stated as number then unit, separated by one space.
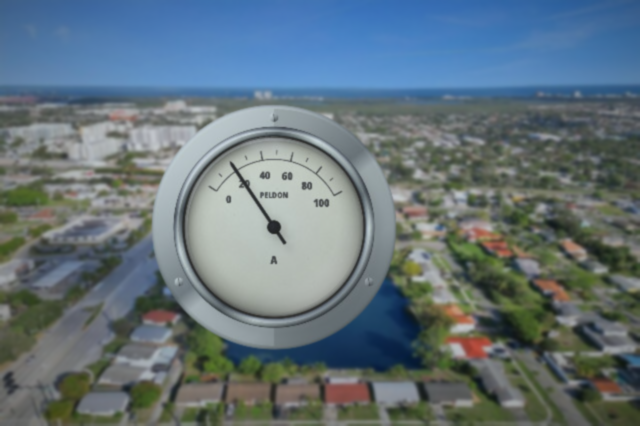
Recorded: 20 A
